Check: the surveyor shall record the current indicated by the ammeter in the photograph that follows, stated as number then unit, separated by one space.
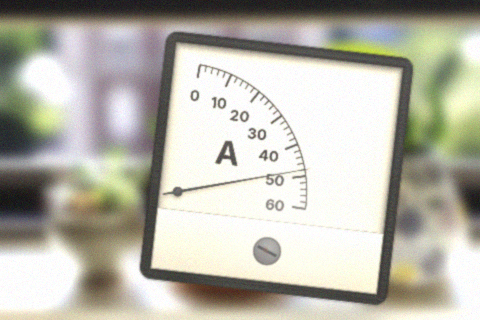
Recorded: 48 A
